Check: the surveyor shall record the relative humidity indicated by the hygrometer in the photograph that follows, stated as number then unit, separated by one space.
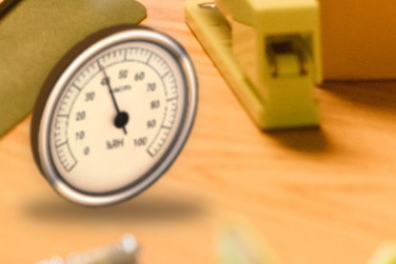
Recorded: 40 %
